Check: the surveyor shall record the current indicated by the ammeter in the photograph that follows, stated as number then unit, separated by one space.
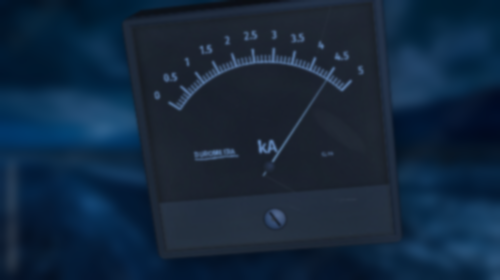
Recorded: 4.5 kA
